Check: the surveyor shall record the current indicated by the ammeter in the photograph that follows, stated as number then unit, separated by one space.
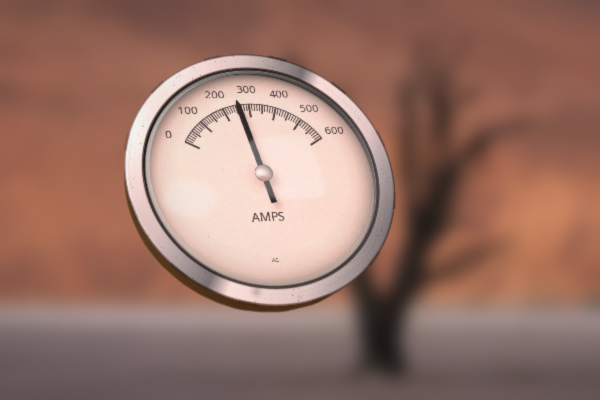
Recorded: 250 A
